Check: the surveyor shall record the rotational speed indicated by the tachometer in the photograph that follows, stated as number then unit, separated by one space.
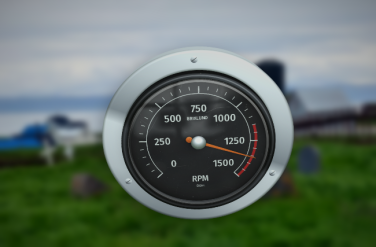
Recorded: 1350 rpm
